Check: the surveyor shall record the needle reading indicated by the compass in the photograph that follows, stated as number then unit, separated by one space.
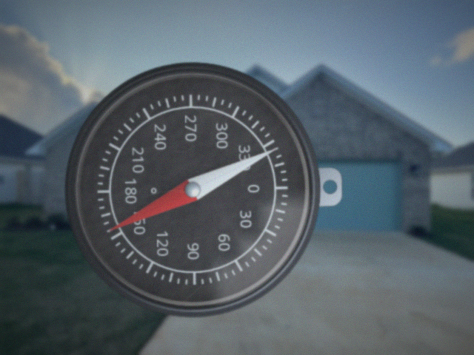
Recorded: 155 °
